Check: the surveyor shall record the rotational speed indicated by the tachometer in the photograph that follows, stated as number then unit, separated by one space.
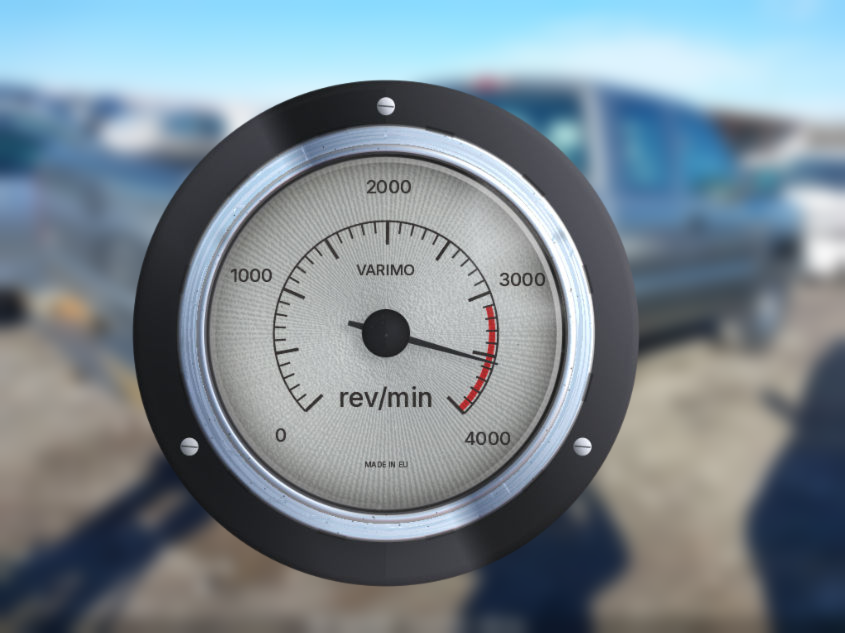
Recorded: 3550 rpm
